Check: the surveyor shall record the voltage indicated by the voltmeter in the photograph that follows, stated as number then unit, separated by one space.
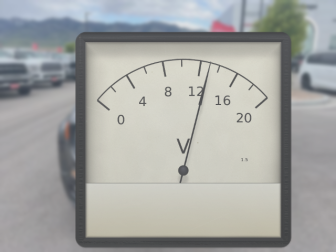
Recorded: 13 V
